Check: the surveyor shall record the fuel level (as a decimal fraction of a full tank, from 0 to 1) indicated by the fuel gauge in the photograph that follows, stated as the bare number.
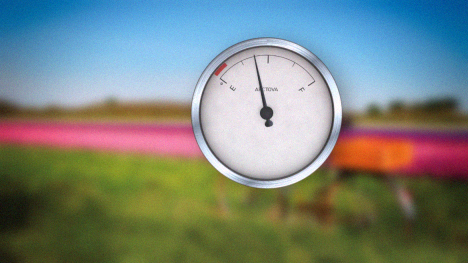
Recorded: 0.375
